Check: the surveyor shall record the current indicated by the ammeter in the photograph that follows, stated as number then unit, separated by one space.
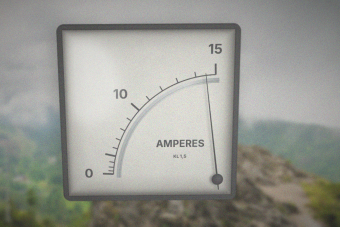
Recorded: 14.5 A
